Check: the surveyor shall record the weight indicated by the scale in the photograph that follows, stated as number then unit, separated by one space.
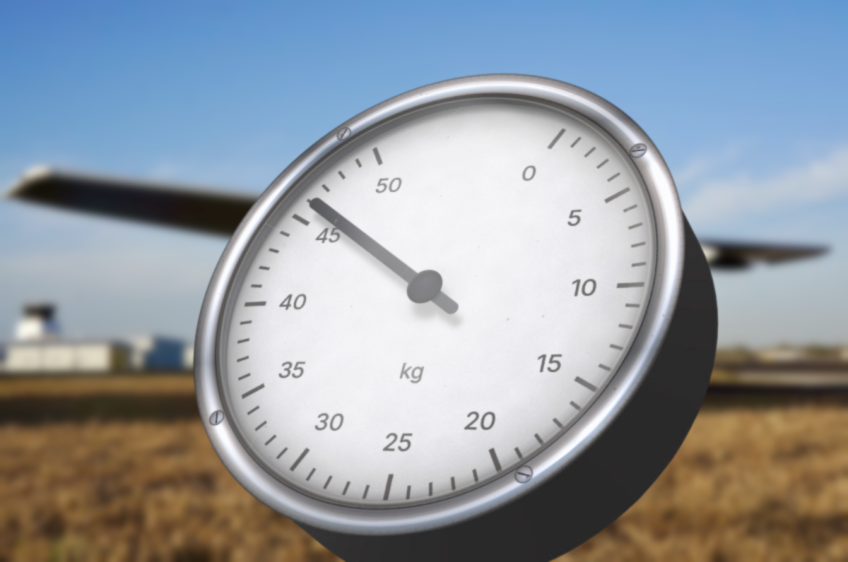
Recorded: 46 kg
